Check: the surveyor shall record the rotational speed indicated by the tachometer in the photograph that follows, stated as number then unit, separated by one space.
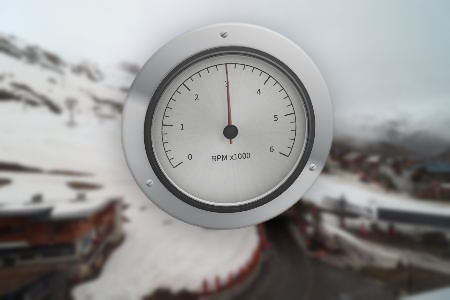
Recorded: 3000 rpm
